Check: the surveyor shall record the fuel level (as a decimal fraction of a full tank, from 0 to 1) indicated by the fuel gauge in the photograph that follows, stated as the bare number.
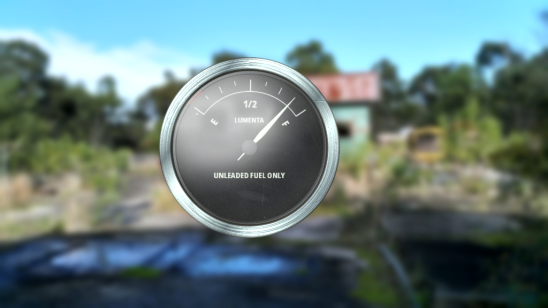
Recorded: 0.875
